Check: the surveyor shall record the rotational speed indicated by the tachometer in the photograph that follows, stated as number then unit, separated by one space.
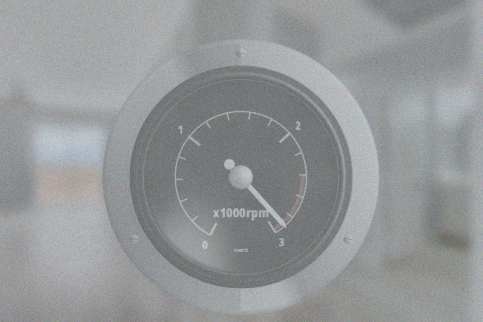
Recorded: 2900 rpm
